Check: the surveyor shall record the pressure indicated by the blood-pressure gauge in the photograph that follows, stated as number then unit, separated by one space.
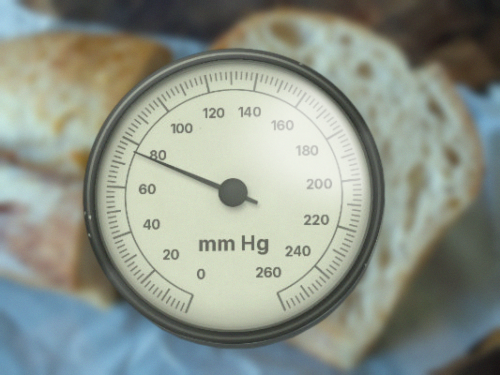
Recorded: 76 mmHg
